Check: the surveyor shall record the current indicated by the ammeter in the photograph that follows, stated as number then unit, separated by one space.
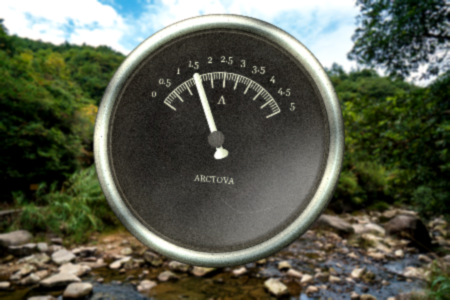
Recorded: 1.5 A
